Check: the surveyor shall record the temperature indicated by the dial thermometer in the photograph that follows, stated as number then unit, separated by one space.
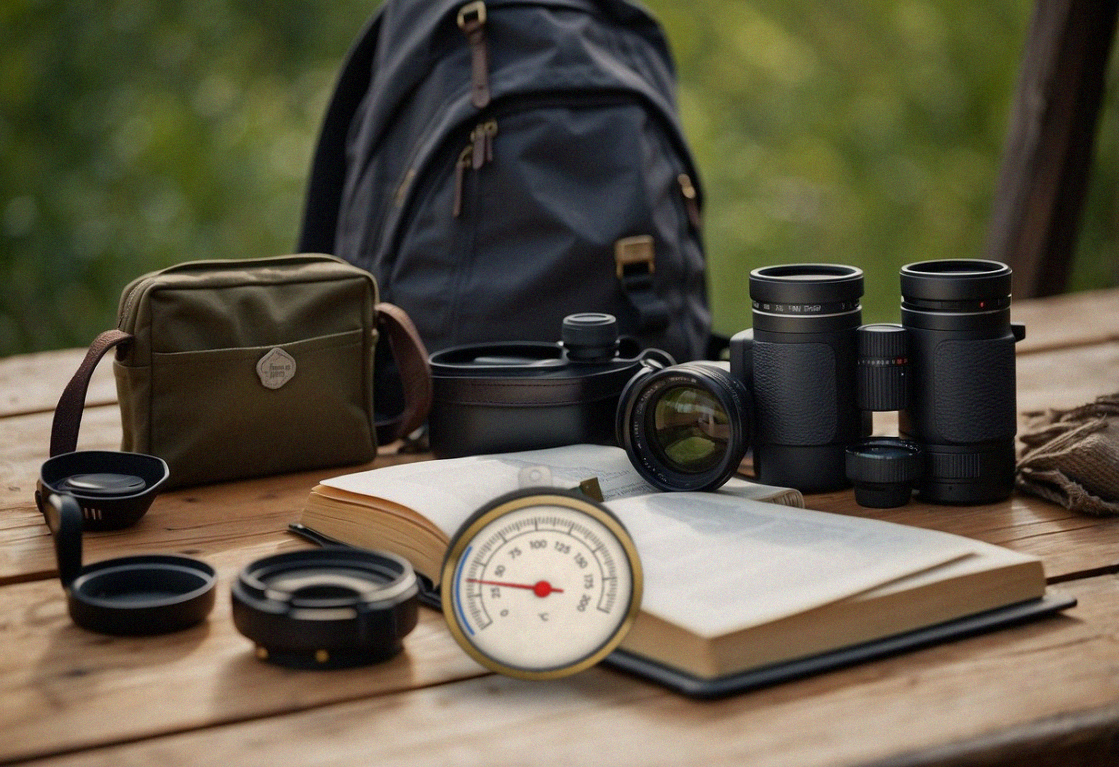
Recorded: 37.5 °C
